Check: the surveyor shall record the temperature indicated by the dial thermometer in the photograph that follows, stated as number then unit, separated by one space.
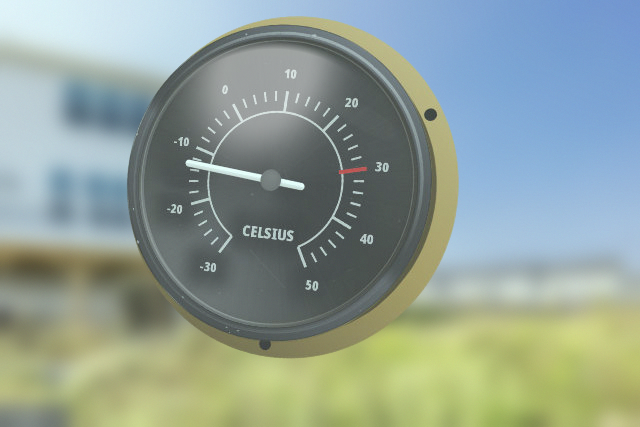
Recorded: -13 °C
